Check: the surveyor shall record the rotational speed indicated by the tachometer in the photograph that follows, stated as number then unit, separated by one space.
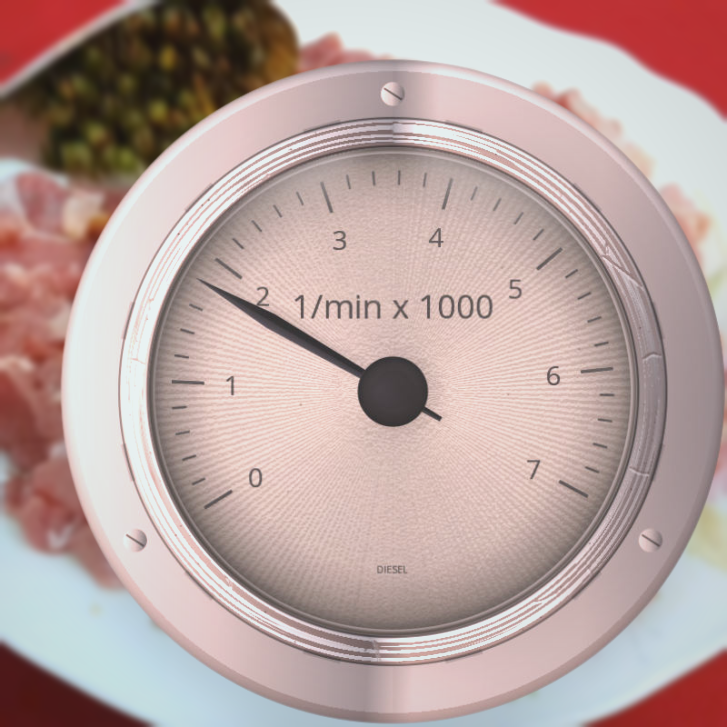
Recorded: 1800 rpm
